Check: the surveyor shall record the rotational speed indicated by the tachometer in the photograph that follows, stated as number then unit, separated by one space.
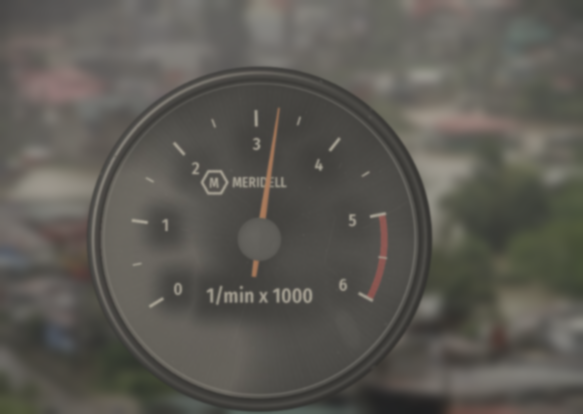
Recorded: 3250 rpm
